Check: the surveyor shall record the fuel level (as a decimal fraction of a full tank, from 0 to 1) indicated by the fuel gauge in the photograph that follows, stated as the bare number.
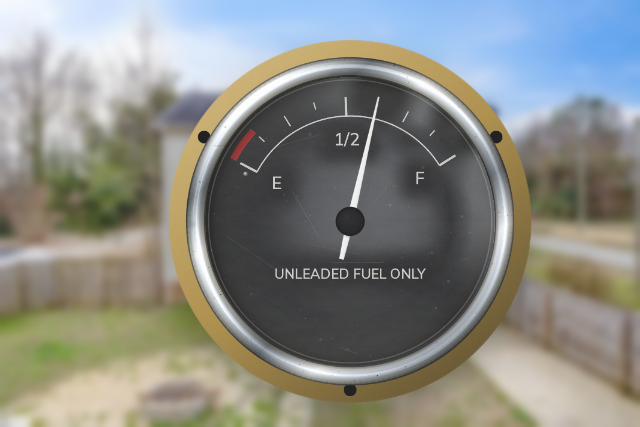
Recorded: 0.625
